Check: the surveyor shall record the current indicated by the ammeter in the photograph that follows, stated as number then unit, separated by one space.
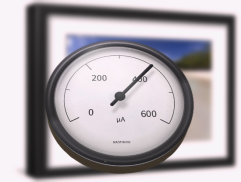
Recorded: 400 µA
